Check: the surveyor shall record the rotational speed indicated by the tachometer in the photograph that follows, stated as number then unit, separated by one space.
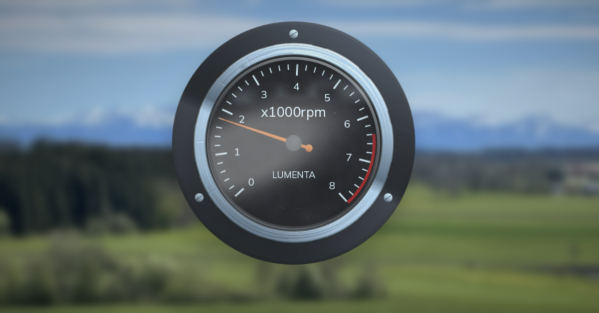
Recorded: 1800 rpm
